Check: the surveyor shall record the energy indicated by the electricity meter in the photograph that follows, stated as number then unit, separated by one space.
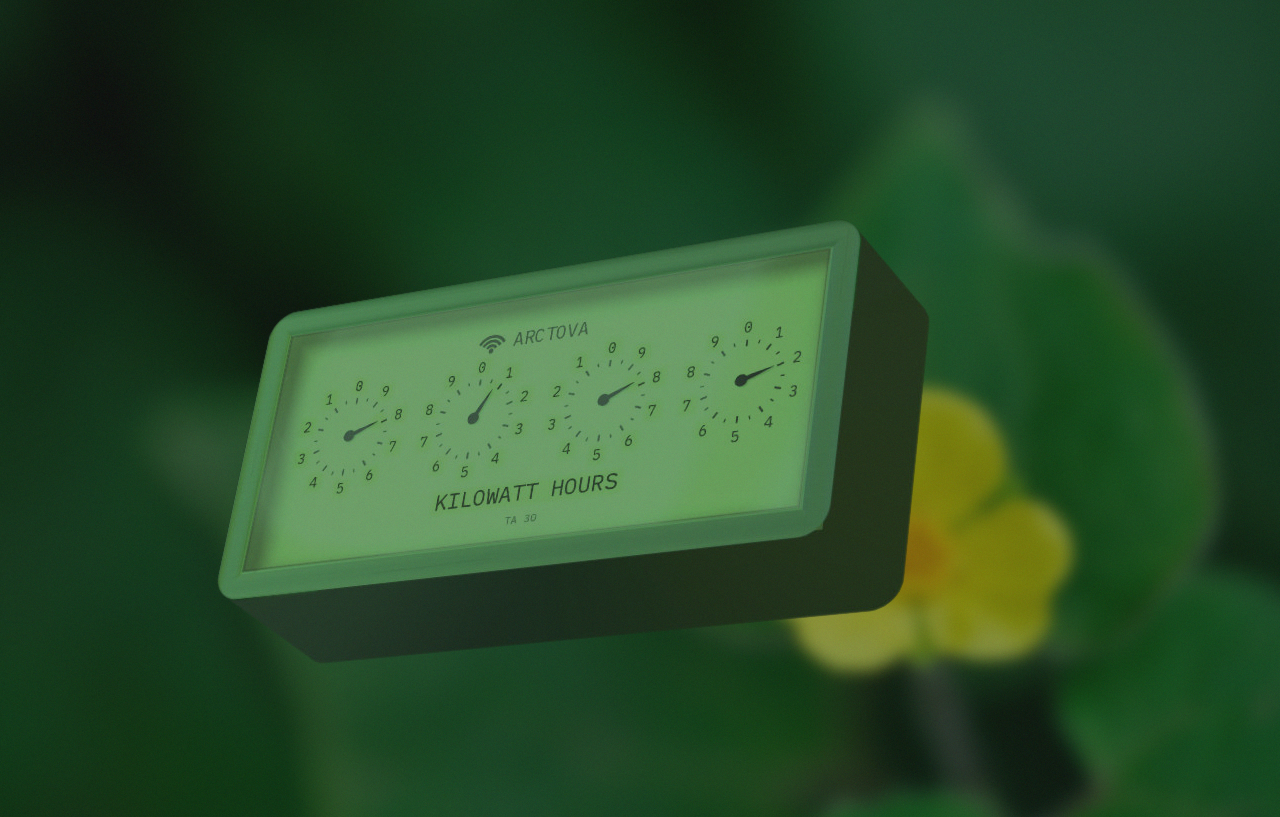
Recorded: 8082 kWh
